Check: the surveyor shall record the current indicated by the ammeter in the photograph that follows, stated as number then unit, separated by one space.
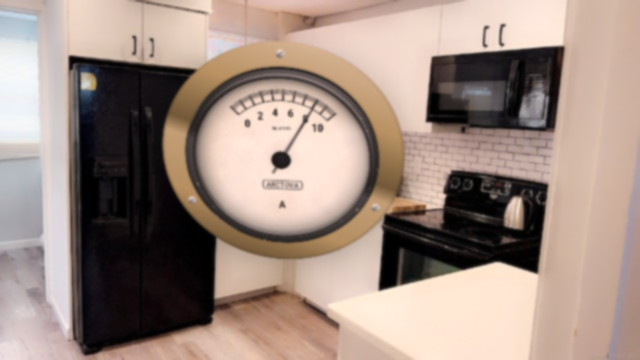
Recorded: 8 A
